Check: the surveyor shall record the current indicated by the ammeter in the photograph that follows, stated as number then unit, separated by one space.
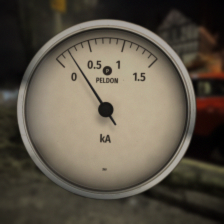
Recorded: 0.2 kA
